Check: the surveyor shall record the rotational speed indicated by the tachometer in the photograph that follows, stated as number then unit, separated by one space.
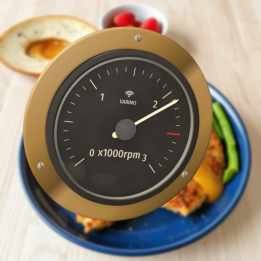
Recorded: 2100 rpm
